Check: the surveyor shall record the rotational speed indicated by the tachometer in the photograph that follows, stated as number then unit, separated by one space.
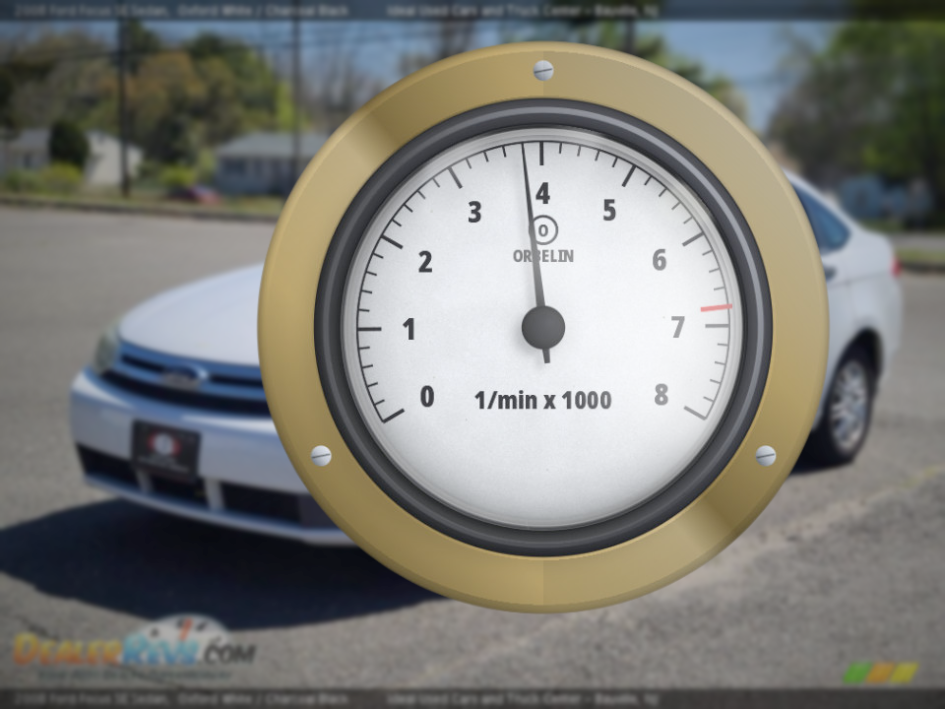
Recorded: 3800 rpm
